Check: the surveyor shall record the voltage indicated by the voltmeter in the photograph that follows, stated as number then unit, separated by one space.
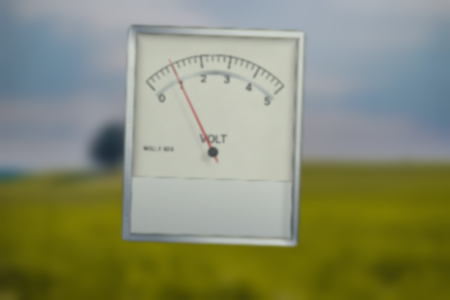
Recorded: 1 V
